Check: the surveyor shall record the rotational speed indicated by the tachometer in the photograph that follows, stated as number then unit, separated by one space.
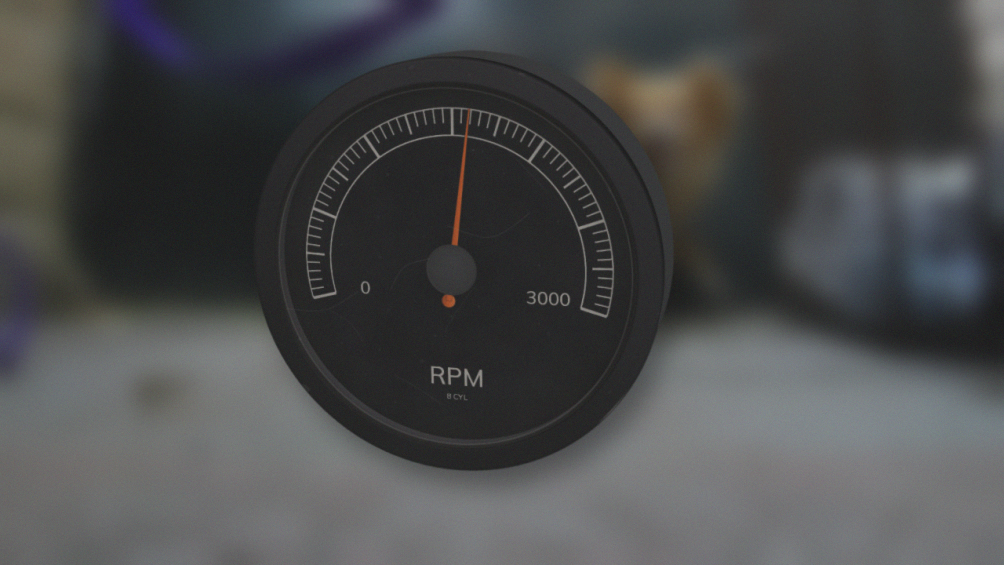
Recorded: 1600 rpm
